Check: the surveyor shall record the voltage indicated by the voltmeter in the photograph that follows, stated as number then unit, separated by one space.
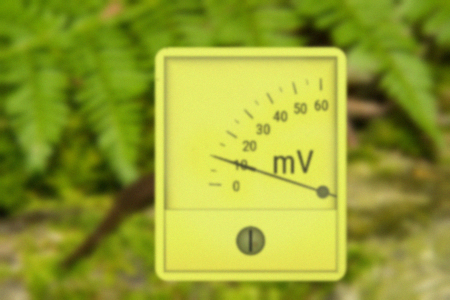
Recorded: 10 mV
